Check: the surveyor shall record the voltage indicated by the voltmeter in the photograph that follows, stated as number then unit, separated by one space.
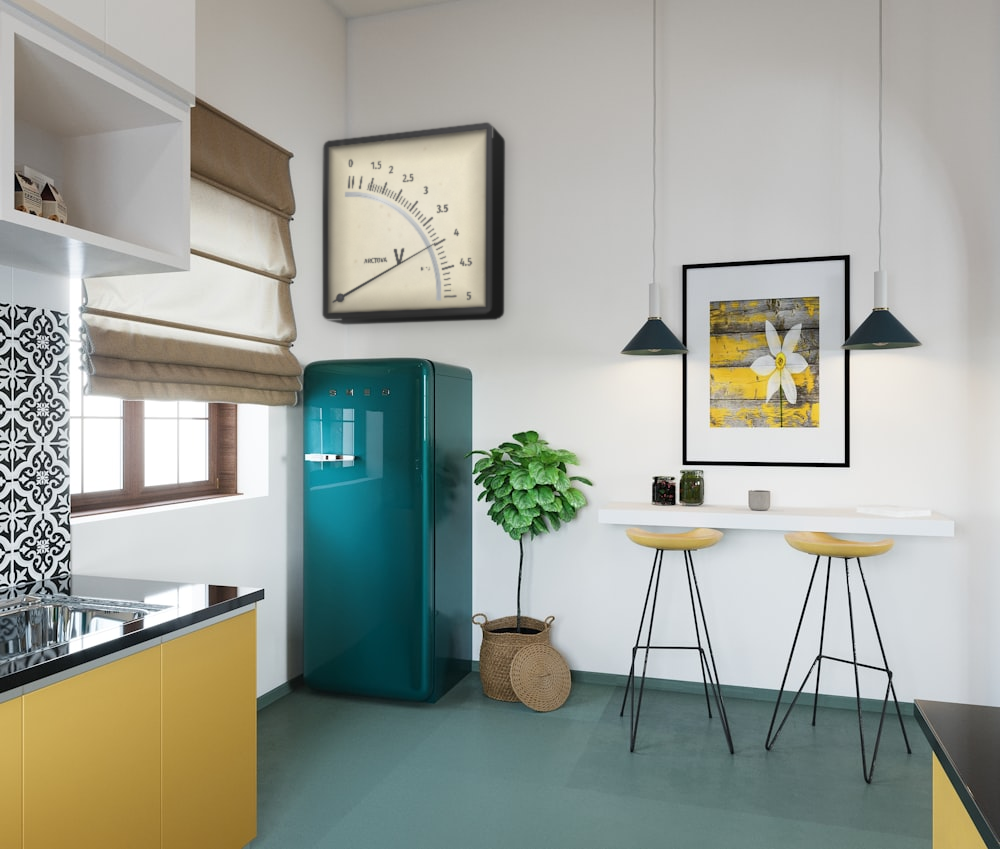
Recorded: 4 V
